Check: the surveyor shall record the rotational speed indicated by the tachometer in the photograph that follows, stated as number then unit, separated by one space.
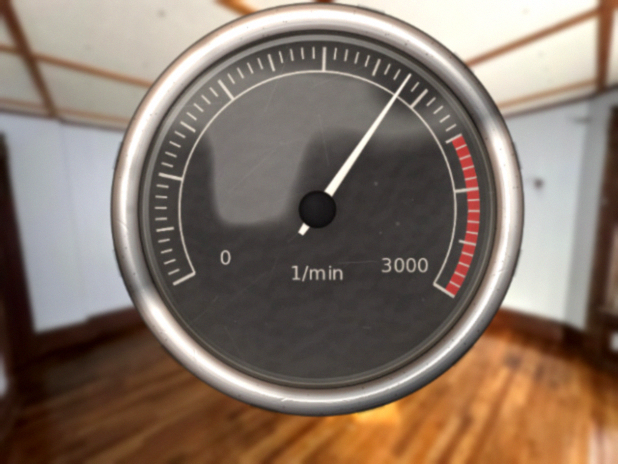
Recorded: 1900 rpm
